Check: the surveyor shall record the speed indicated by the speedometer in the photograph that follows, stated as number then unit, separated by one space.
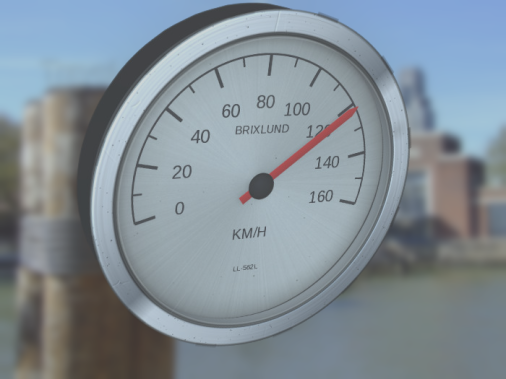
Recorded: 120 km/h
